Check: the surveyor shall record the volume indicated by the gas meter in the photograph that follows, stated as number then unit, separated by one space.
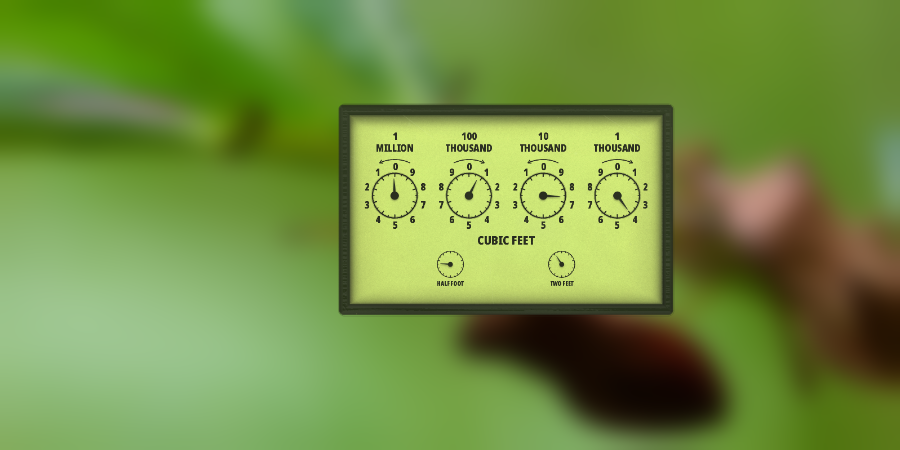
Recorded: 7400 ft³
